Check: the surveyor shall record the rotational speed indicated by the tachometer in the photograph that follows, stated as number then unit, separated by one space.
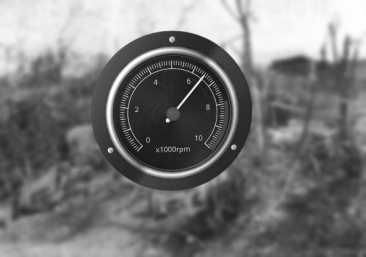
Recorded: 6500 rpm
